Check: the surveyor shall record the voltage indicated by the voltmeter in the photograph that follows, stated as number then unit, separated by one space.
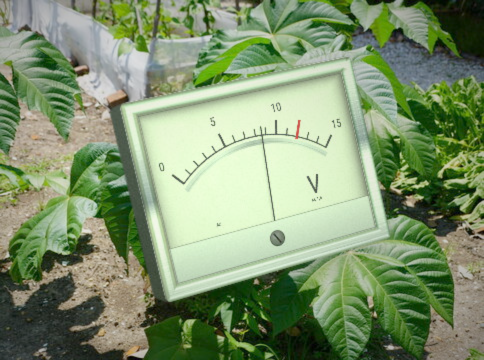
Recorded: 8.5 V
